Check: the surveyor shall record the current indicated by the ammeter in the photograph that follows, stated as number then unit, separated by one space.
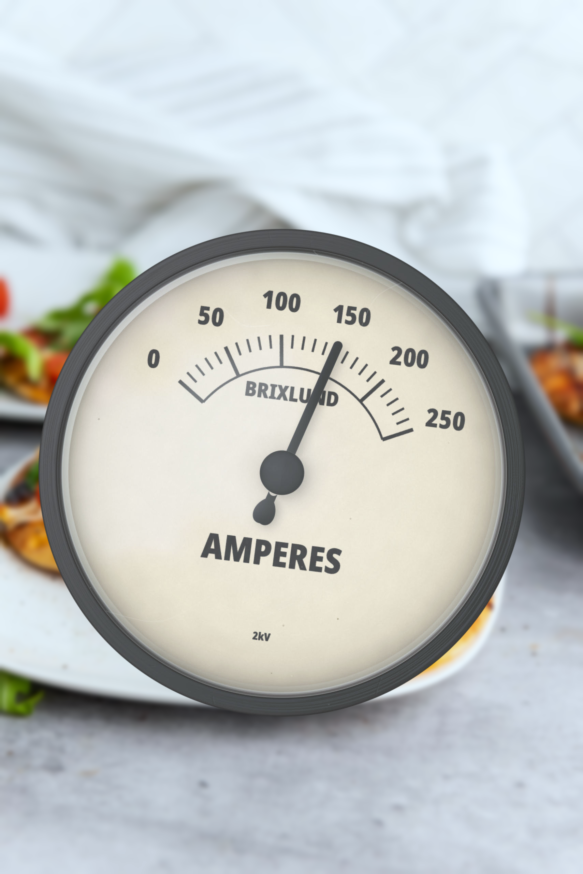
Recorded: 150 A
